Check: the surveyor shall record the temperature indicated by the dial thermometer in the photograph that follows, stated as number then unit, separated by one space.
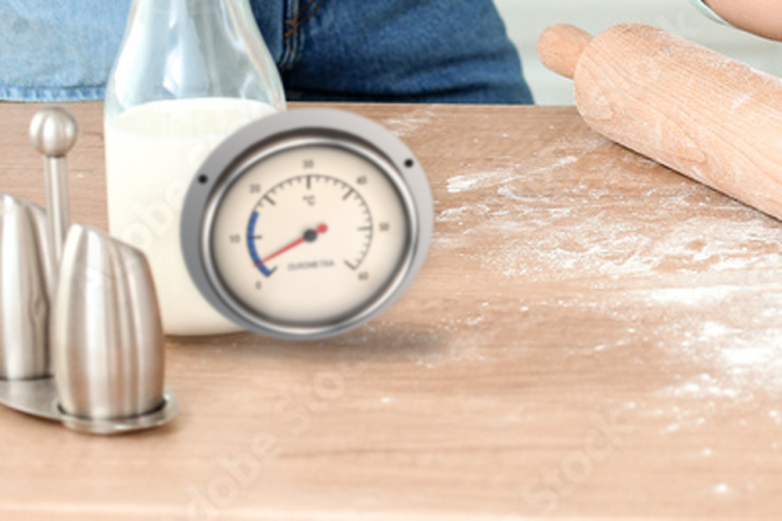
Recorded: 4 °C
